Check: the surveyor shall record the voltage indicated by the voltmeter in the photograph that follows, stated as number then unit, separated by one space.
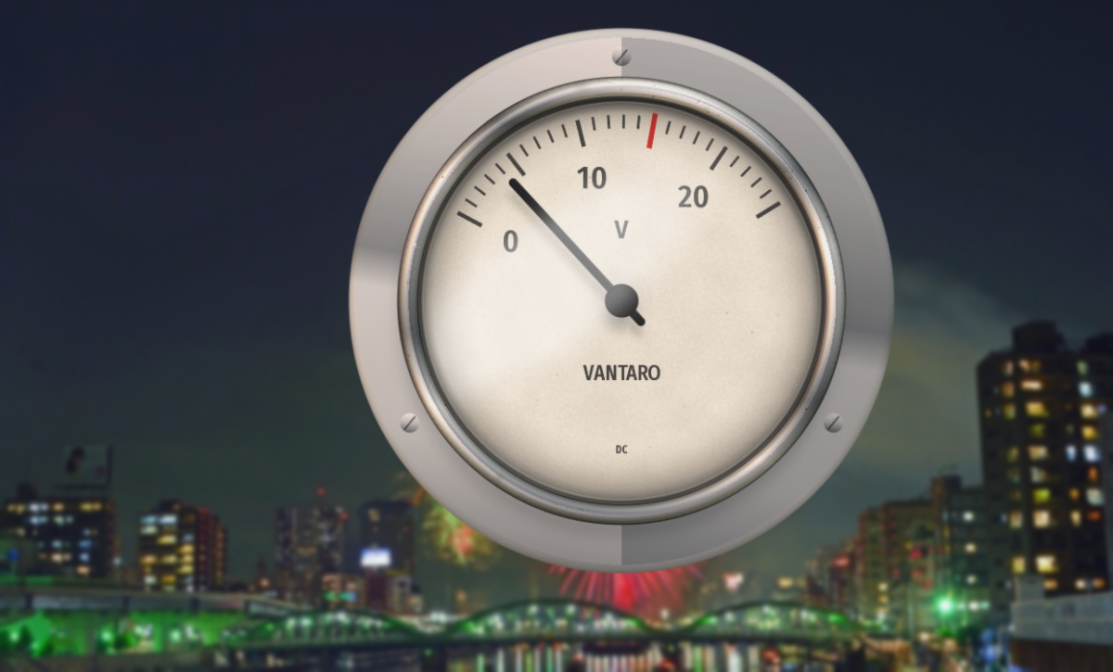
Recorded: 4 V
